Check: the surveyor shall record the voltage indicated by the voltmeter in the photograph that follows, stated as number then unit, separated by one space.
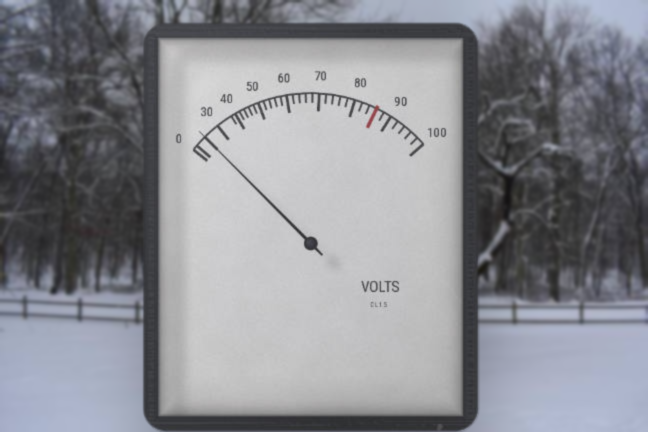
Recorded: 20 V
